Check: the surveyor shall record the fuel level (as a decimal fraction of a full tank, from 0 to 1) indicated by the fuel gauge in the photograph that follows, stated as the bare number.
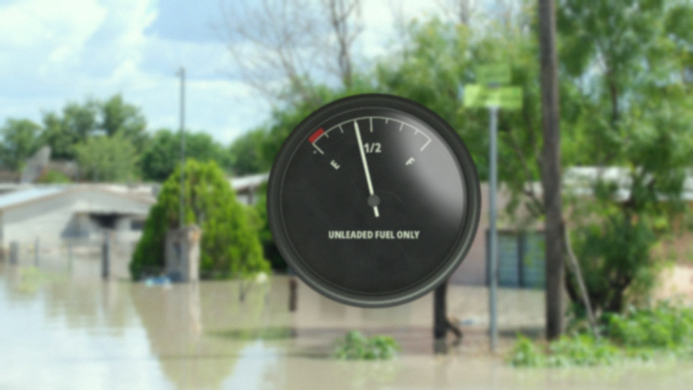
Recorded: 0.375
